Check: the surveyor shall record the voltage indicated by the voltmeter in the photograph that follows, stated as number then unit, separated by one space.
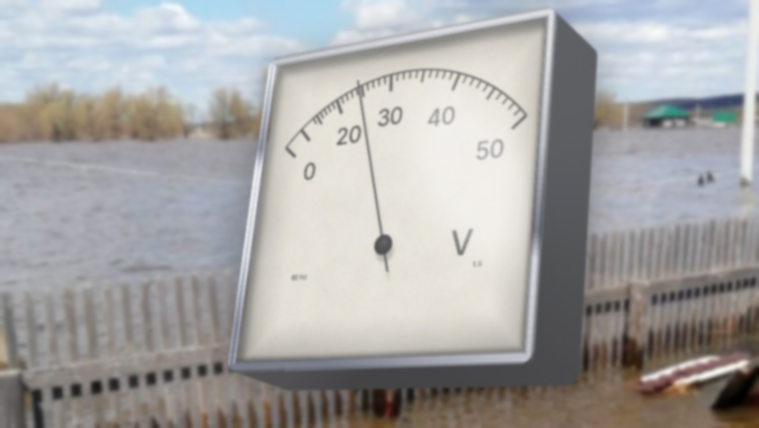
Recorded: 25 V
